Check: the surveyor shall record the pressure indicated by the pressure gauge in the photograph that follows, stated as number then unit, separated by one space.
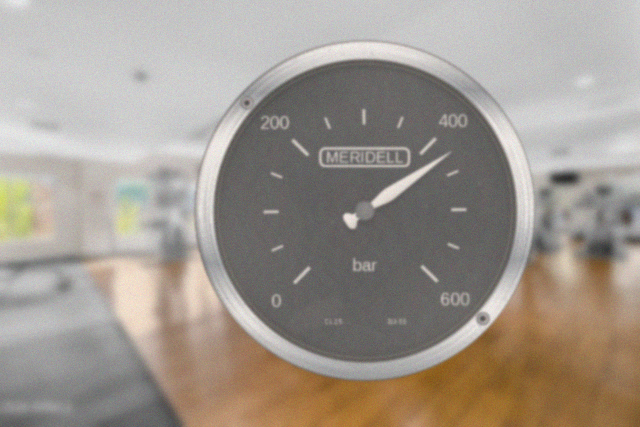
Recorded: 425 bar
